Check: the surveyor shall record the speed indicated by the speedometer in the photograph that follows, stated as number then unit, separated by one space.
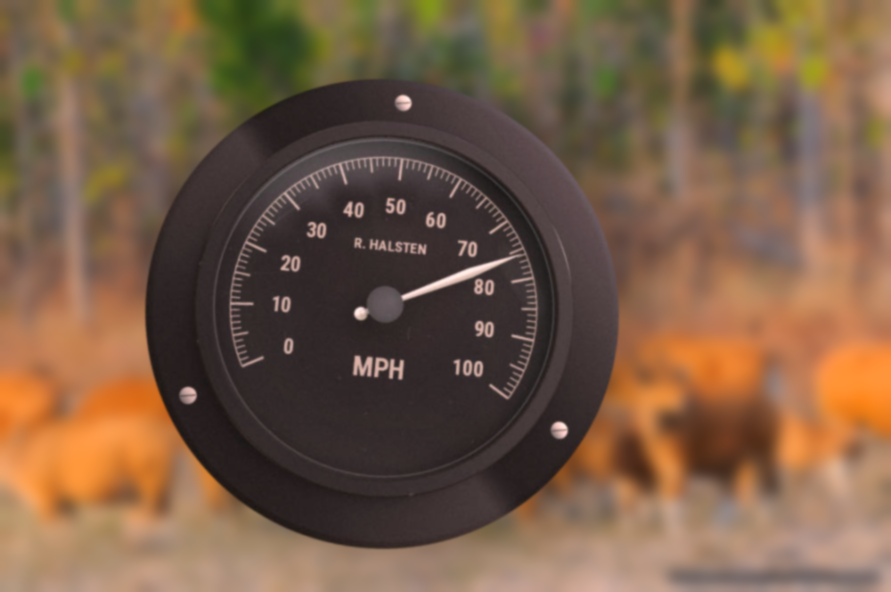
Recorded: 76 mph
